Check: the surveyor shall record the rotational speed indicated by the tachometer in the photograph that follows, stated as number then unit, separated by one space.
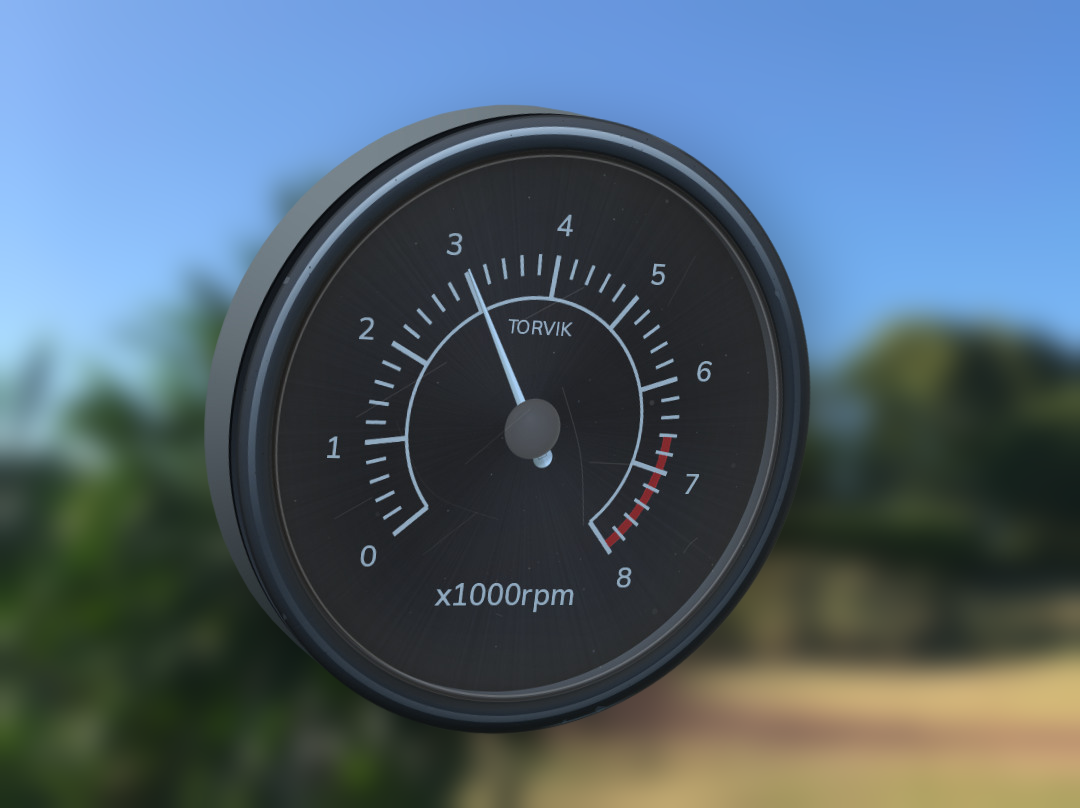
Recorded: 3000 rpm
